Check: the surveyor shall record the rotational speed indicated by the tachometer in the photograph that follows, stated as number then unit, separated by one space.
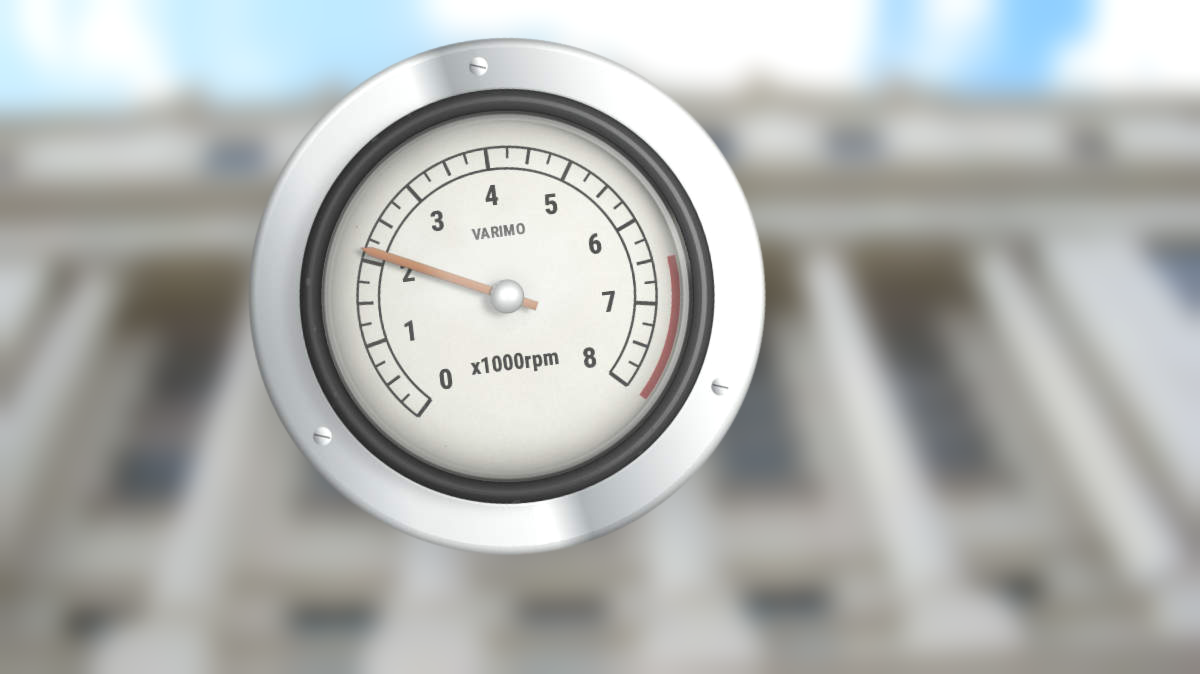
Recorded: 2125 rpm
